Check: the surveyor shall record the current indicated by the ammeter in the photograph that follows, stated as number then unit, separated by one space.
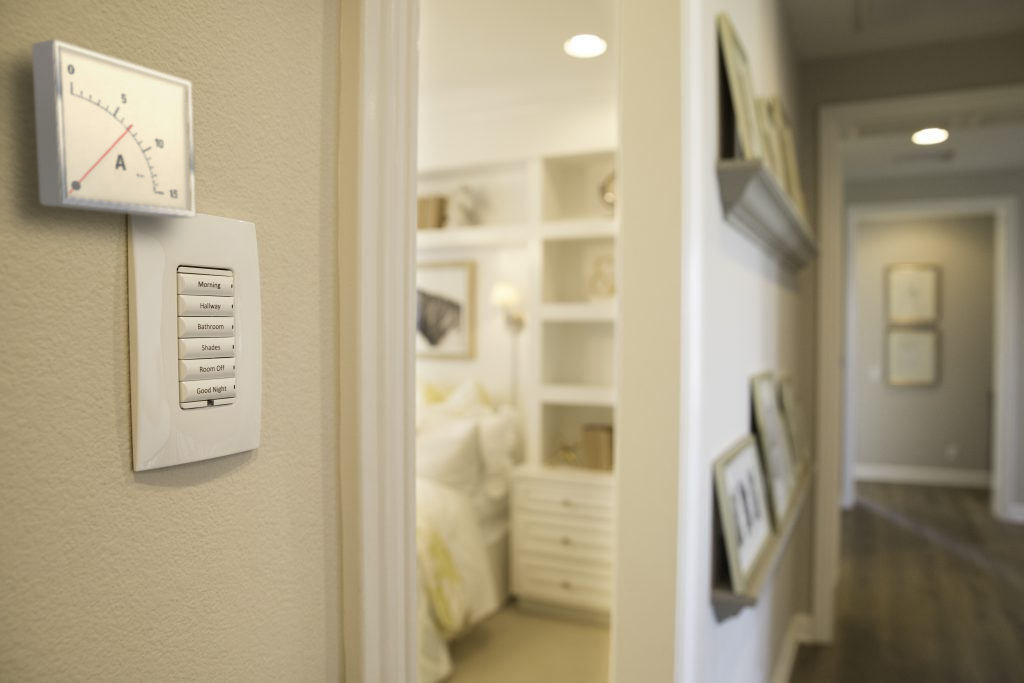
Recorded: 7 A
